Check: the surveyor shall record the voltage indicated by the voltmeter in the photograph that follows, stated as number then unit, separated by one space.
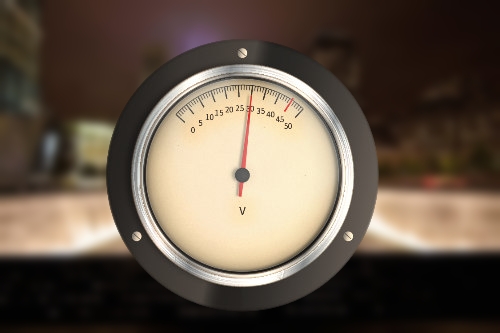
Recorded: 30 V
